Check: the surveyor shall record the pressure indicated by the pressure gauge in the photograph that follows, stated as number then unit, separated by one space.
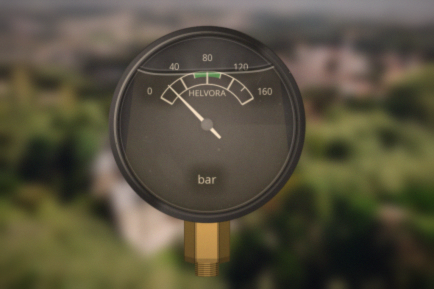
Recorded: 20 bar
